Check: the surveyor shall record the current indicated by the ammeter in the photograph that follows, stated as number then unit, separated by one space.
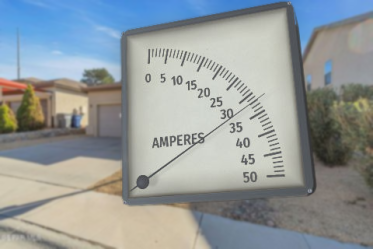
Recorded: 32 A
